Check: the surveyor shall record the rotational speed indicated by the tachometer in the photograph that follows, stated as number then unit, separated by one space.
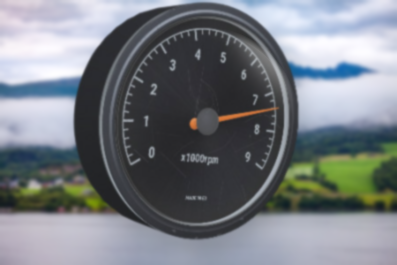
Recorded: 7400 rpm
